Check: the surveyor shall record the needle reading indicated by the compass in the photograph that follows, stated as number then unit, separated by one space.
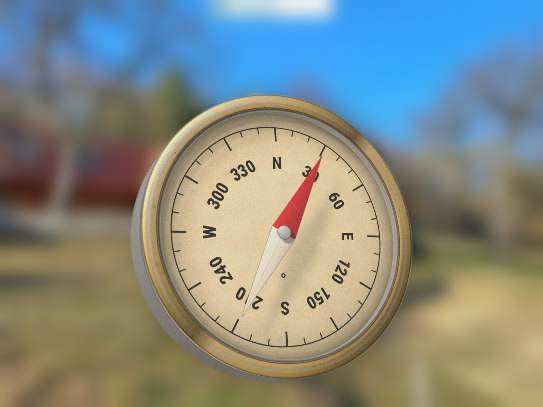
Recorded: 30 °
